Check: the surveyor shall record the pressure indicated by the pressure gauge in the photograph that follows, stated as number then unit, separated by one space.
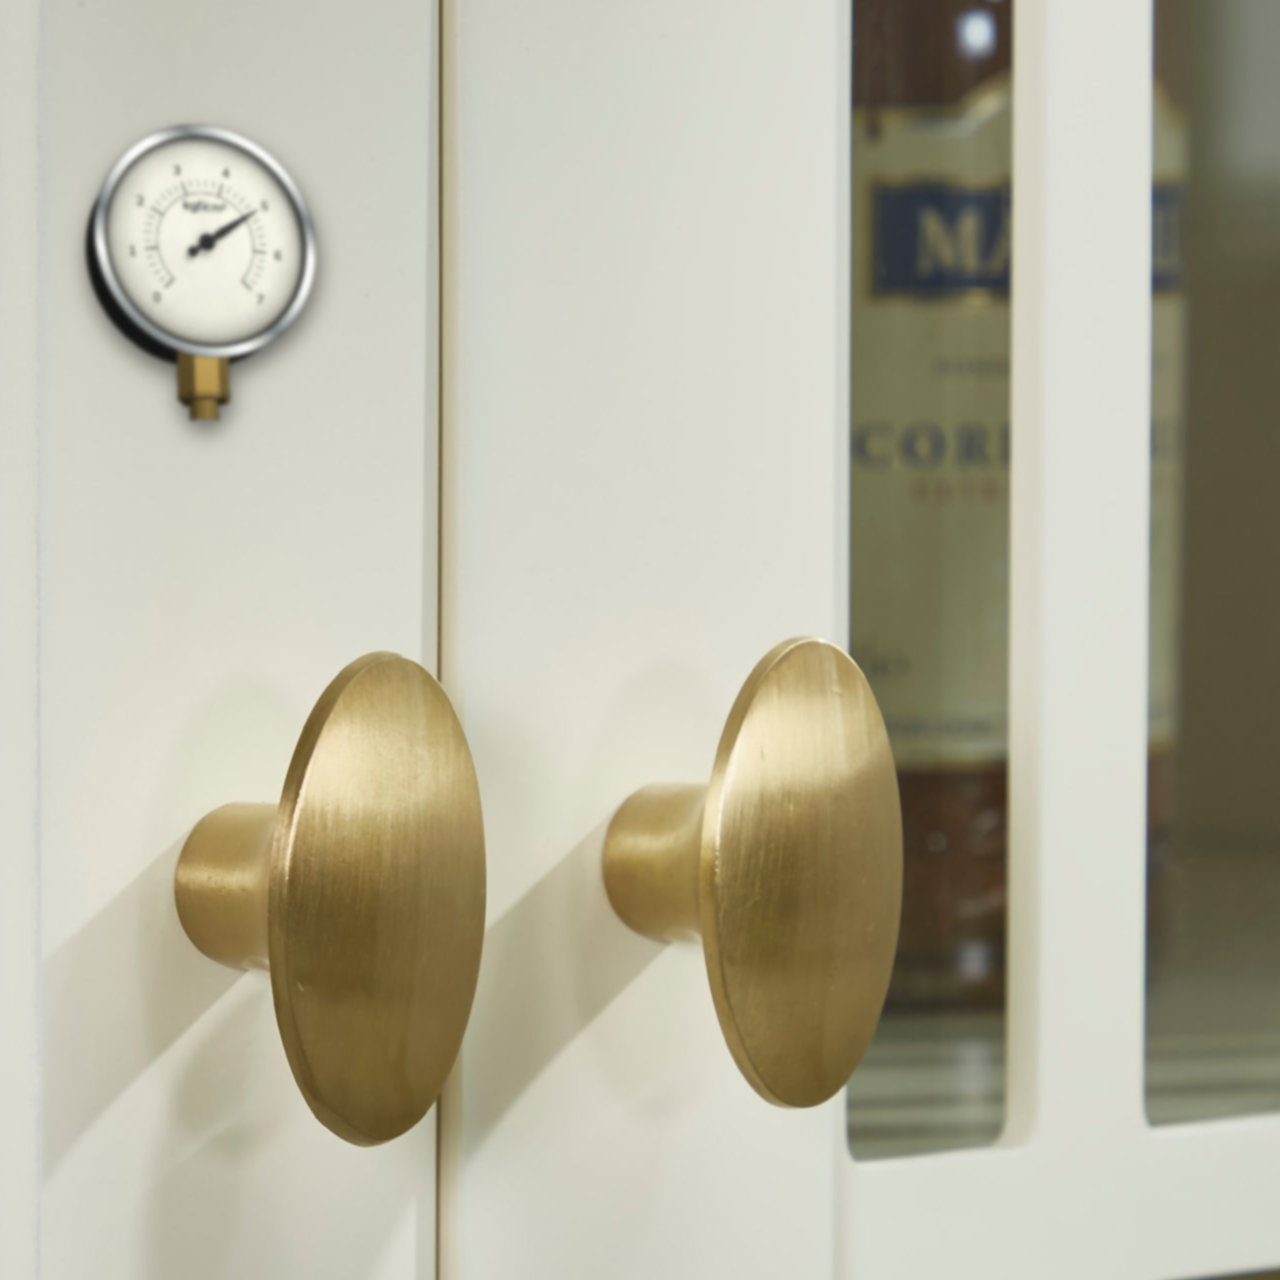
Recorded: 5 kg/cm²
